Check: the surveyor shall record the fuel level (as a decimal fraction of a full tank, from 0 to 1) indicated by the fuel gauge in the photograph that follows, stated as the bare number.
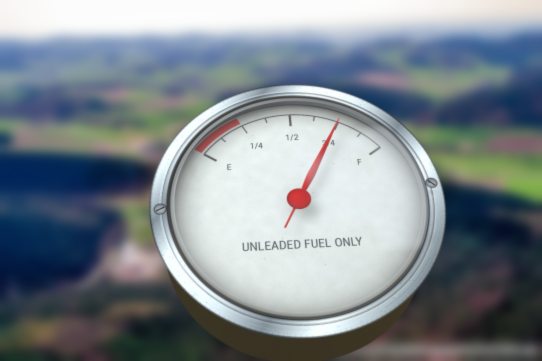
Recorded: 0.75
